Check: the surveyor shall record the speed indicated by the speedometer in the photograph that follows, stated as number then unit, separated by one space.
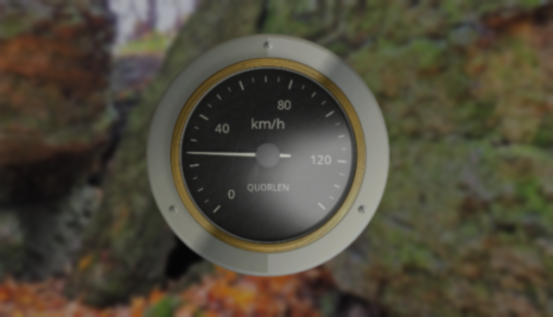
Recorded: 25 km/h
